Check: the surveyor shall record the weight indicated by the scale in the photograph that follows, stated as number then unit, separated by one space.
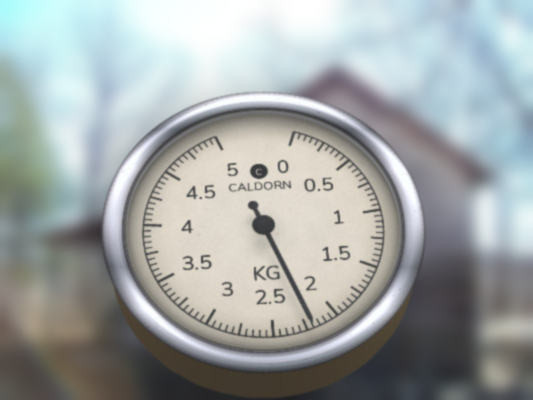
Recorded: 2.2 kg
